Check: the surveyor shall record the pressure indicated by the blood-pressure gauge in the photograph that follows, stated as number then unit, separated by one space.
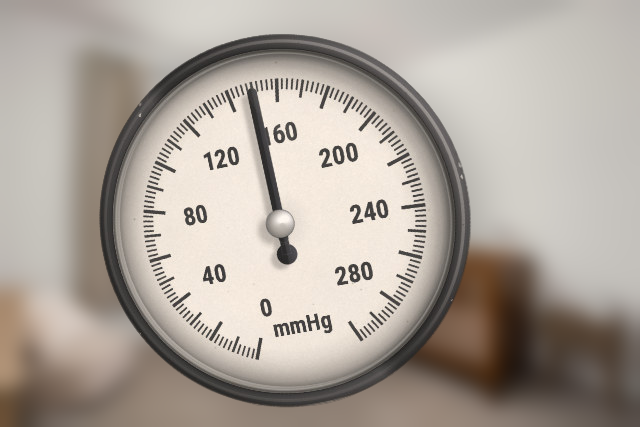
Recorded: 150 mmHg
